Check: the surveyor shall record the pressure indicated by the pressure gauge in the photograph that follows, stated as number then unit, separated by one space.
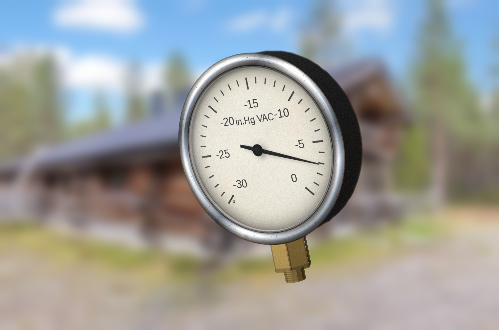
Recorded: -3 inHg
